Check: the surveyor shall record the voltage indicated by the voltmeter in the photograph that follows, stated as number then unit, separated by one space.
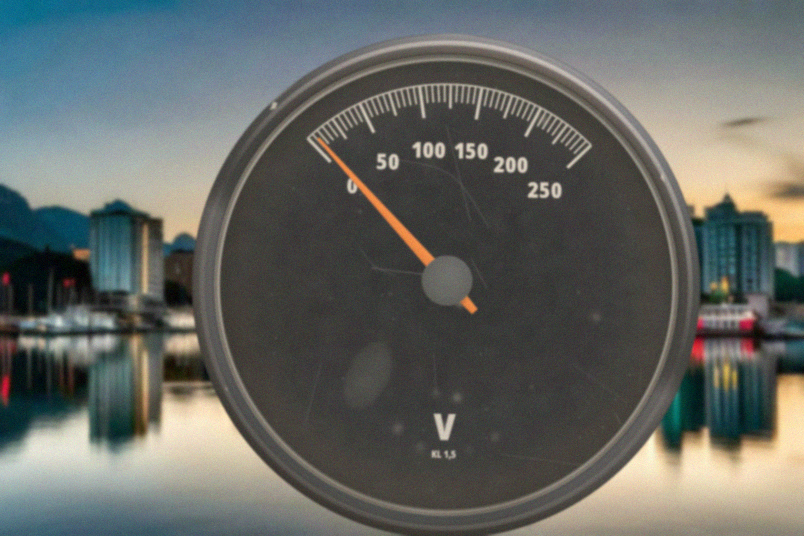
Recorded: 5 V
